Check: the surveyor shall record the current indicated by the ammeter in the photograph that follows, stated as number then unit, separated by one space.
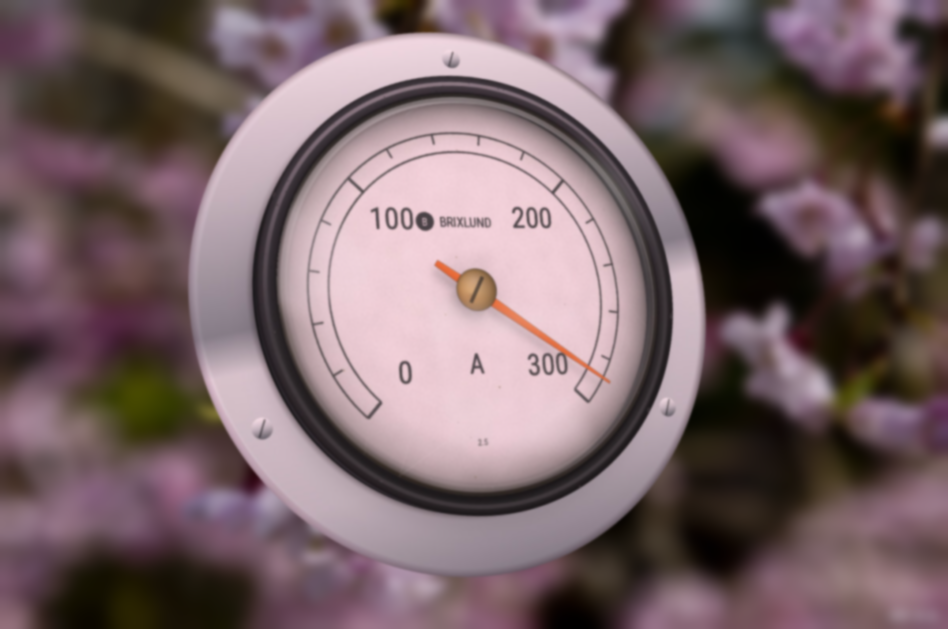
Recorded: 290 A
